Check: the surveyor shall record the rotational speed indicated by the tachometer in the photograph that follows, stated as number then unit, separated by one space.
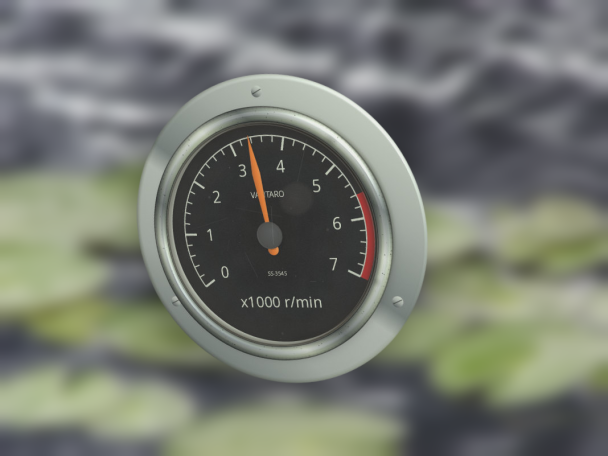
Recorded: 3400 rpm
